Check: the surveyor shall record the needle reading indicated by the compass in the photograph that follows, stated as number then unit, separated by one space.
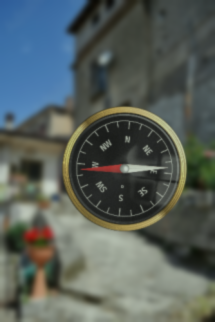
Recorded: 262.5 °
